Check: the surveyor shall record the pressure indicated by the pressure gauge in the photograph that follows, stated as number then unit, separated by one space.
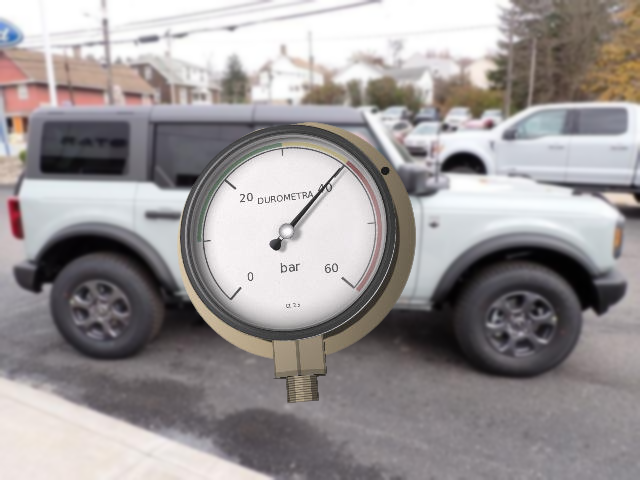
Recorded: 40 bar
